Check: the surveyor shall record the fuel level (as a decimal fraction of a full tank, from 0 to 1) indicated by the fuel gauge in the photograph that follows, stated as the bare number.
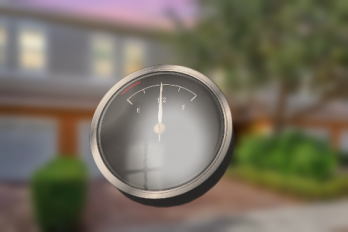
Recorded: 0.5
